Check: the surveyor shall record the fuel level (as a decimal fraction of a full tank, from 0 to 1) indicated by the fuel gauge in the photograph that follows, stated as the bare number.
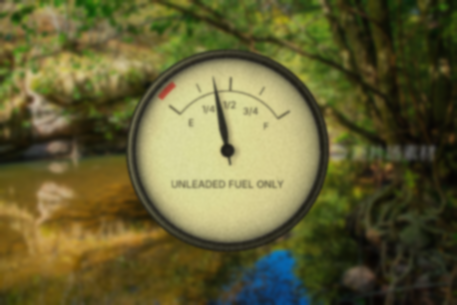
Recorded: 0.375
